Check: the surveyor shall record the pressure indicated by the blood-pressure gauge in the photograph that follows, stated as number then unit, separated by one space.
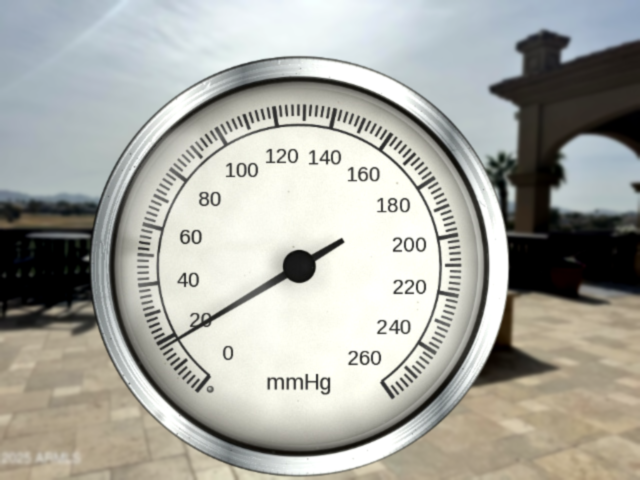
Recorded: 18 mmHg
